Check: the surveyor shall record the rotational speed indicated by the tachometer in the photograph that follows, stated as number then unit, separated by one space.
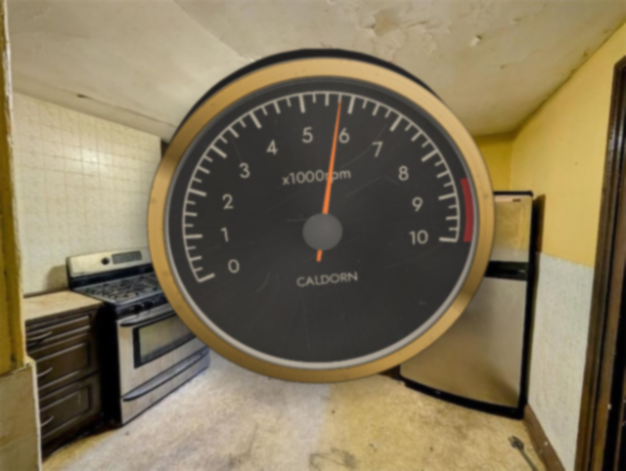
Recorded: 5750 rpm
